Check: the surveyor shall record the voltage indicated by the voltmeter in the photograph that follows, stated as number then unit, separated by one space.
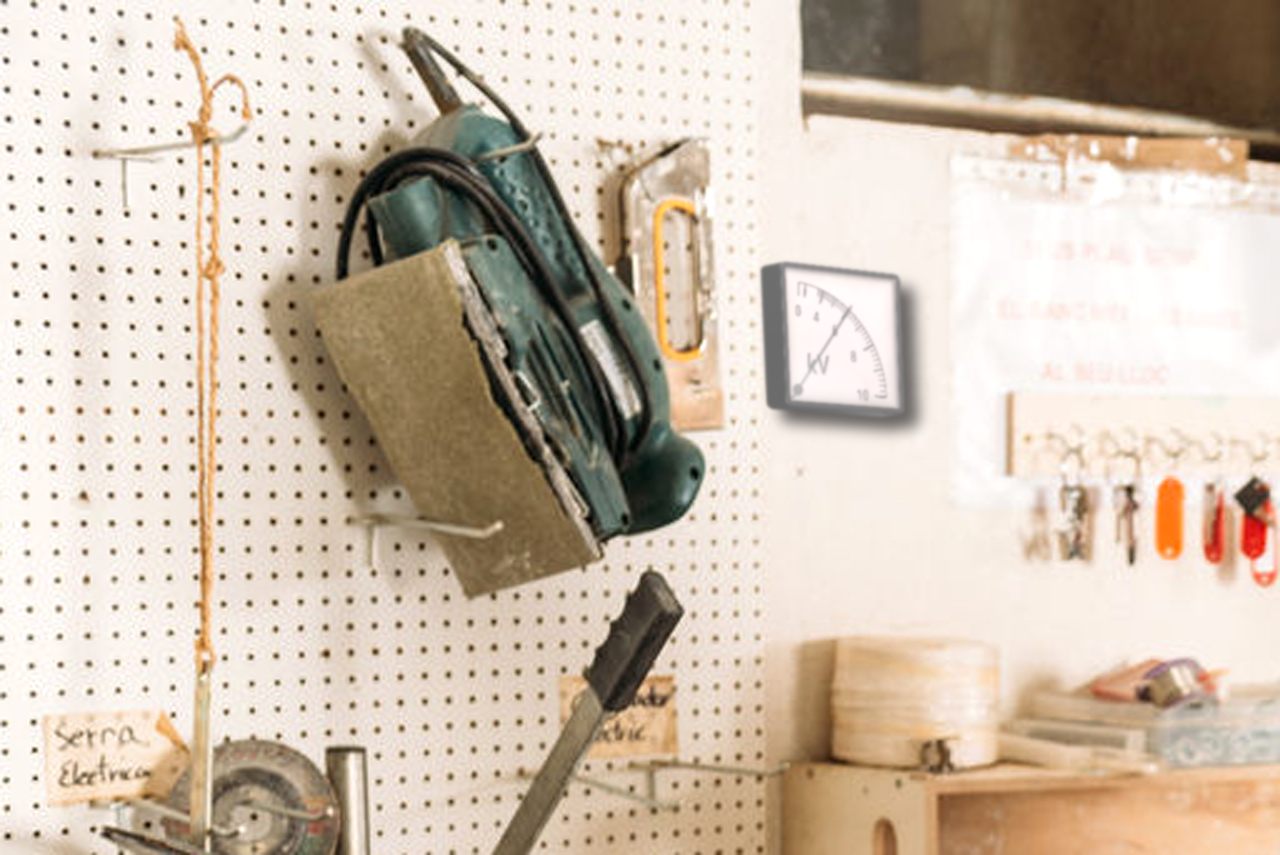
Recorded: 6 kV
